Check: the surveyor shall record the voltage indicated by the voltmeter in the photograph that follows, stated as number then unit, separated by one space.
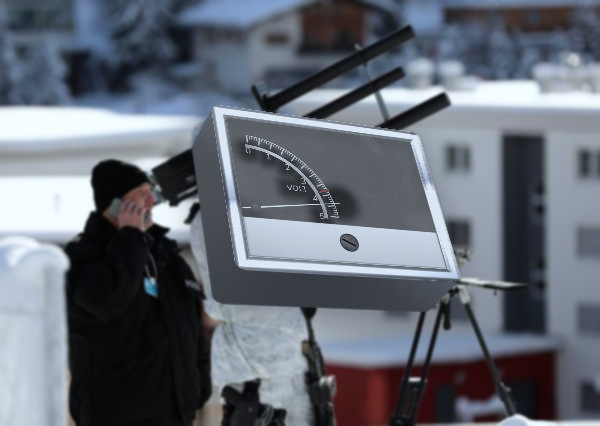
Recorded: 4.5 V
